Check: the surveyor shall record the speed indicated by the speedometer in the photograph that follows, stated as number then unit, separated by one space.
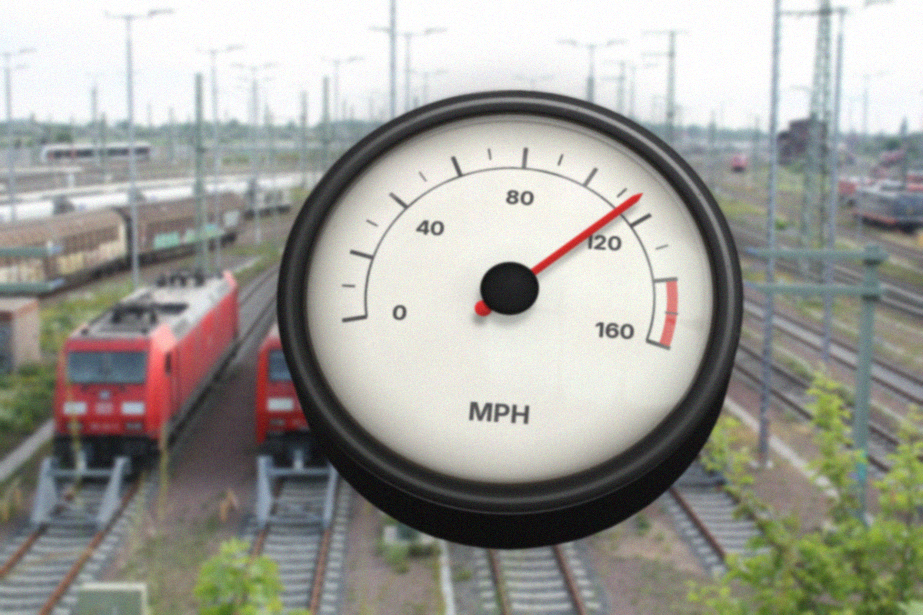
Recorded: 115 mph
